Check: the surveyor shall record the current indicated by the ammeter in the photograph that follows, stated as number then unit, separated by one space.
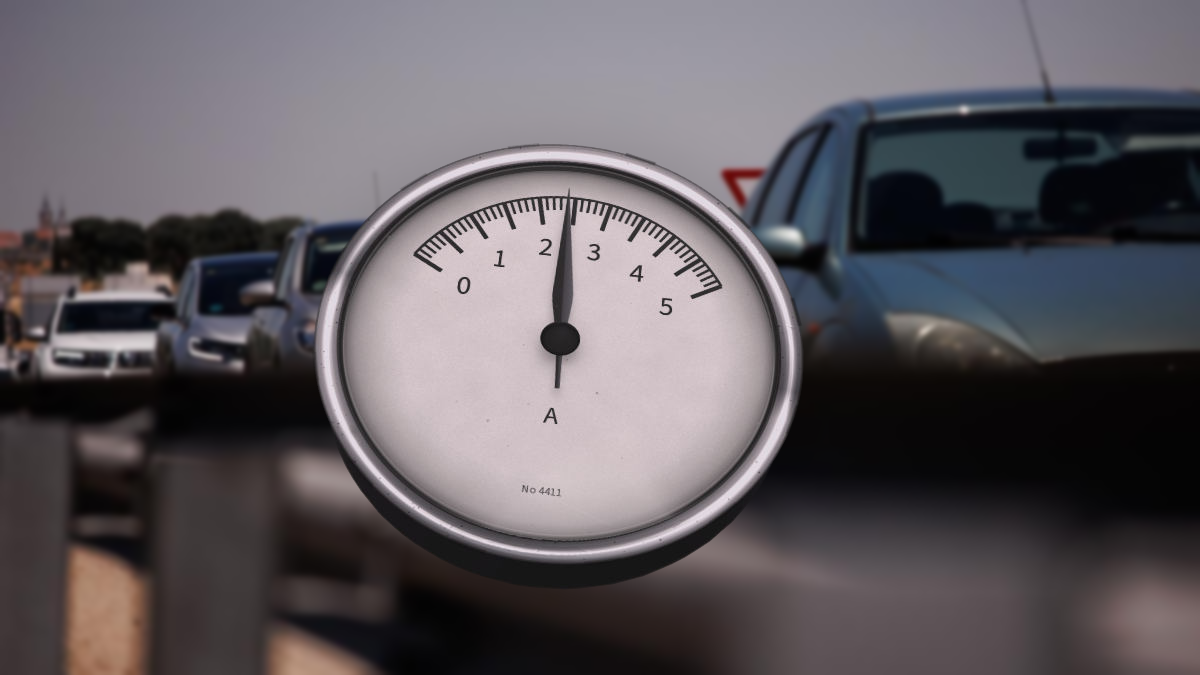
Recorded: 2.4 A
